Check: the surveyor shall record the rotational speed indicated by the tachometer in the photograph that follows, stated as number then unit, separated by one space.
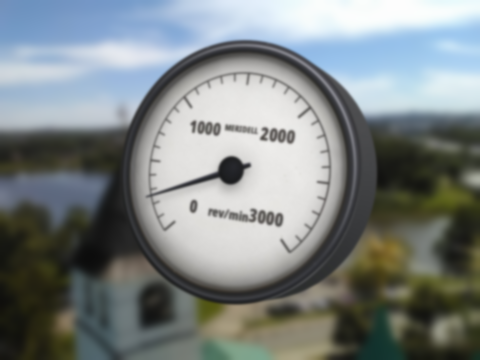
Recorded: 250 rpm
